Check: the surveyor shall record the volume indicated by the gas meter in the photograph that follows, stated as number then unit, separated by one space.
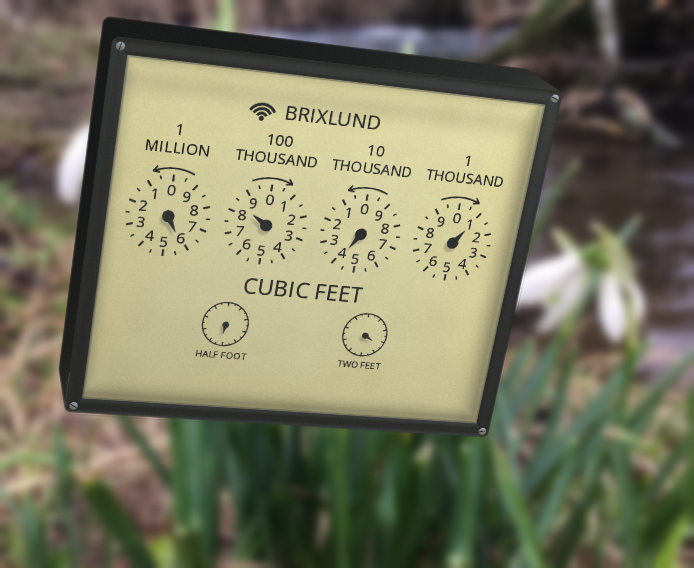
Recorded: 584100 ft³
